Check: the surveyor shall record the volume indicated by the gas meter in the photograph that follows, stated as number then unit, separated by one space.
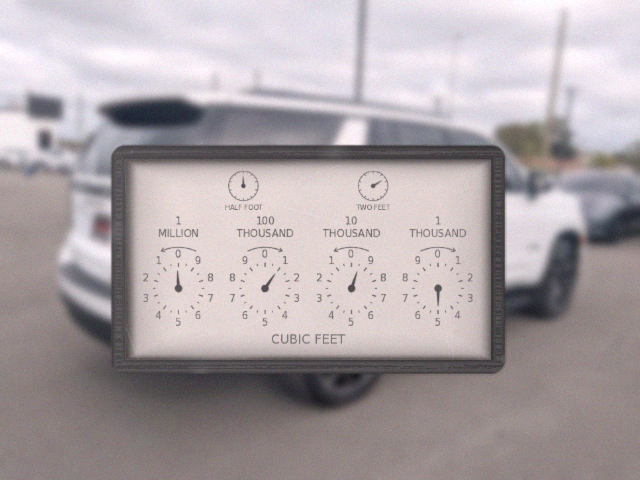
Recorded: 9500 ft³
